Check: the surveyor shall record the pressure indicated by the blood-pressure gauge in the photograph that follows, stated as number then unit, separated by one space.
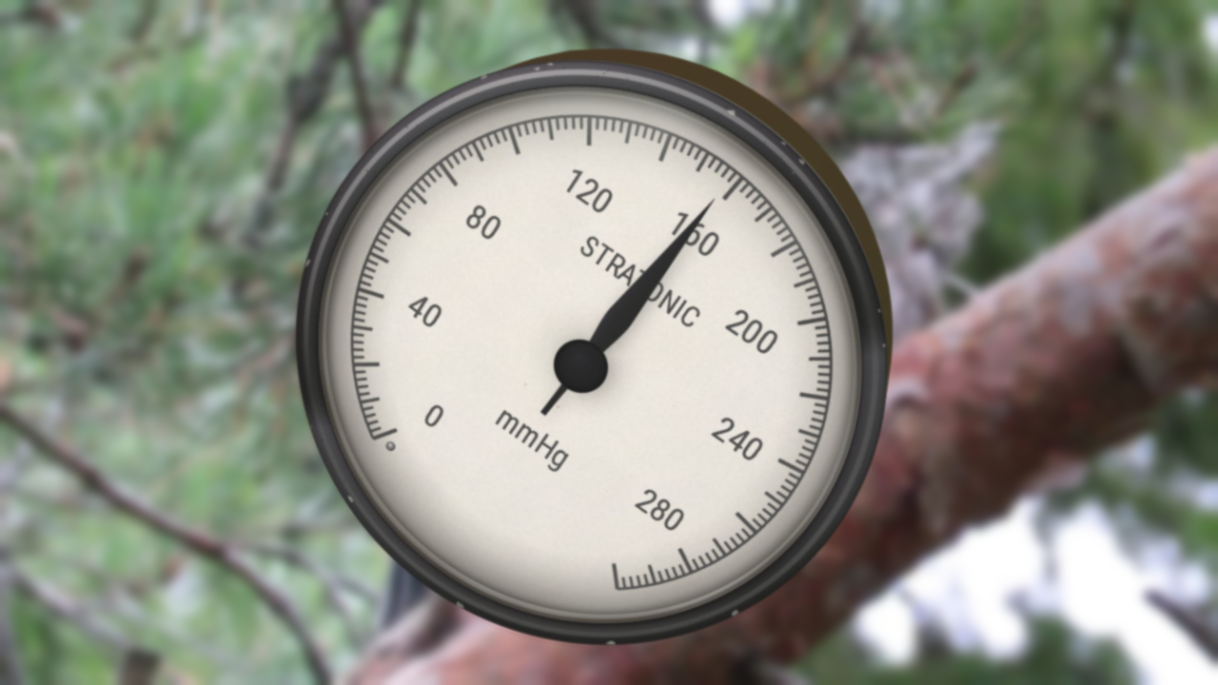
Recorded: 158 mmHg
